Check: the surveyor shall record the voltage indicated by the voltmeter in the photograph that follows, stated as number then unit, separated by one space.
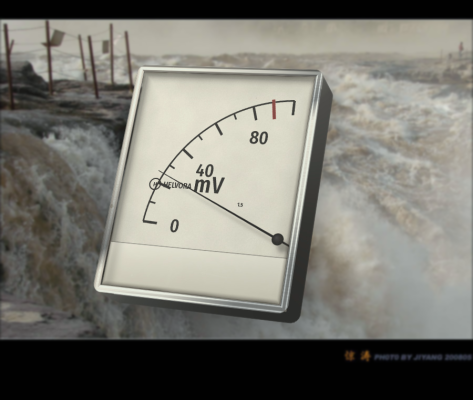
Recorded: 25 mV
